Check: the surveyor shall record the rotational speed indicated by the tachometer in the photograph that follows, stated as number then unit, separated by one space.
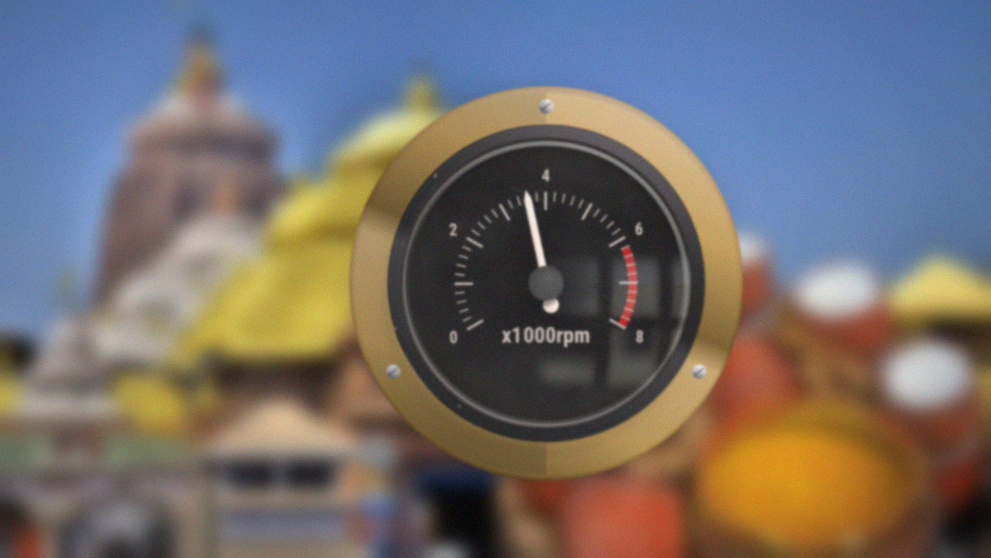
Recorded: 3600 rpm
